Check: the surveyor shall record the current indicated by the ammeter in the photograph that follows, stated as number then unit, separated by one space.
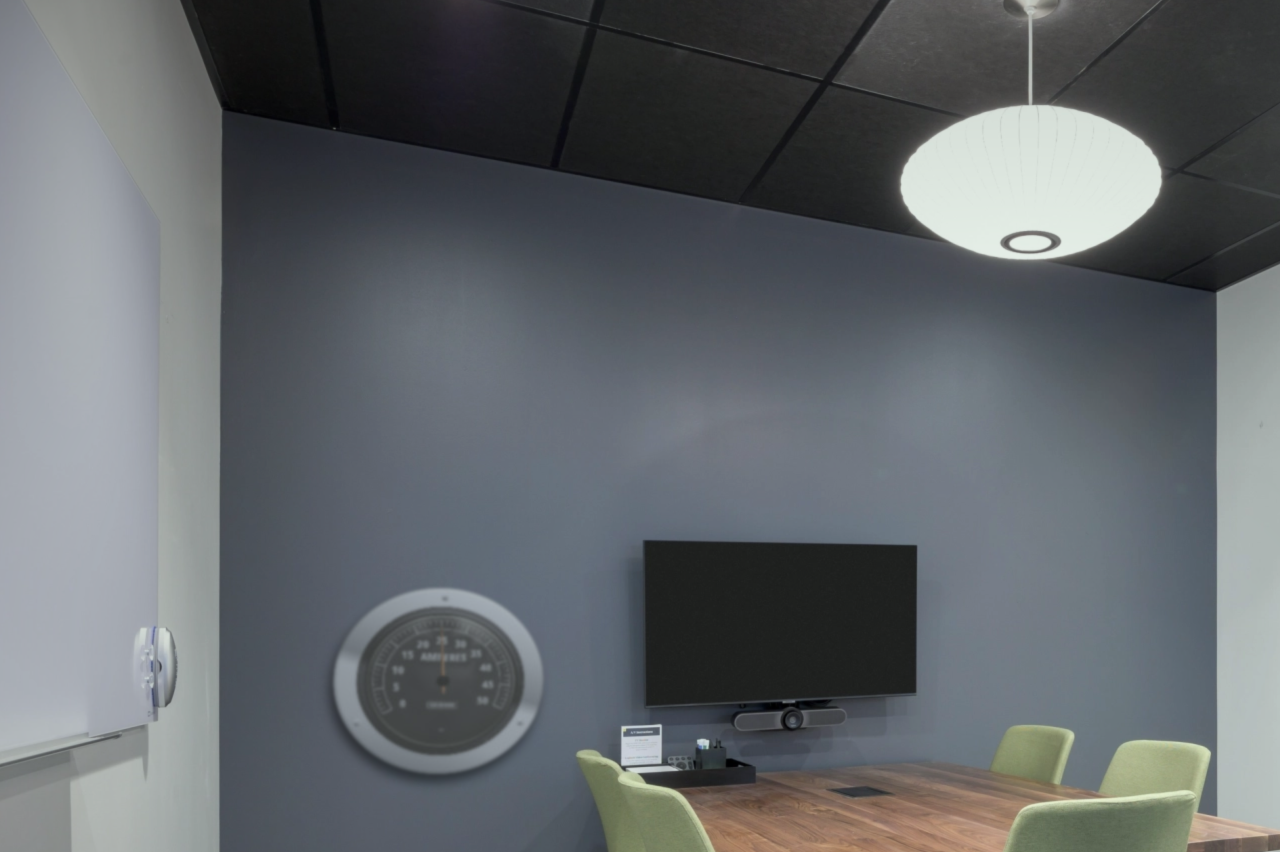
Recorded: 25 A
